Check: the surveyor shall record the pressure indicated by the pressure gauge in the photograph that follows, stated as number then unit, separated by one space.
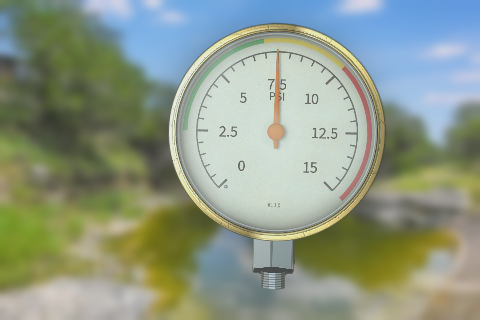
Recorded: 7.5 psi
